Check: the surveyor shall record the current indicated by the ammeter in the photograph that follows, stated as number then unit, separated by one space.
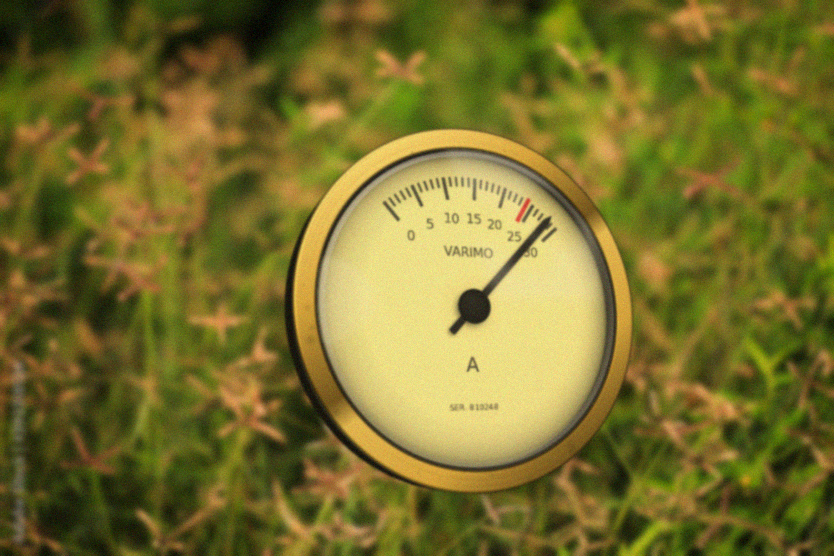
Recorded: 28 A
